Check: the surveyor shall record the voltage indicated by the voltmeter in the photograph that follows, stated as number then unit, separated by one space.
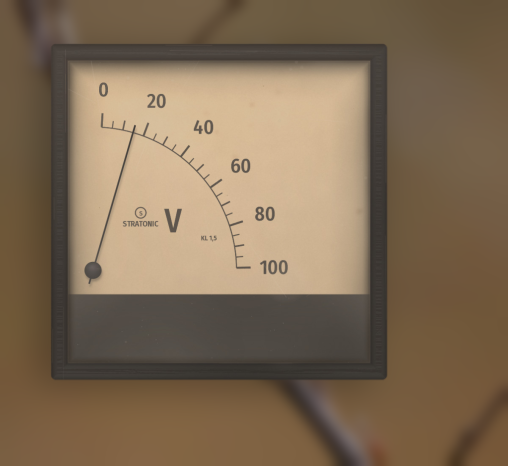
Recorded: 15 V
